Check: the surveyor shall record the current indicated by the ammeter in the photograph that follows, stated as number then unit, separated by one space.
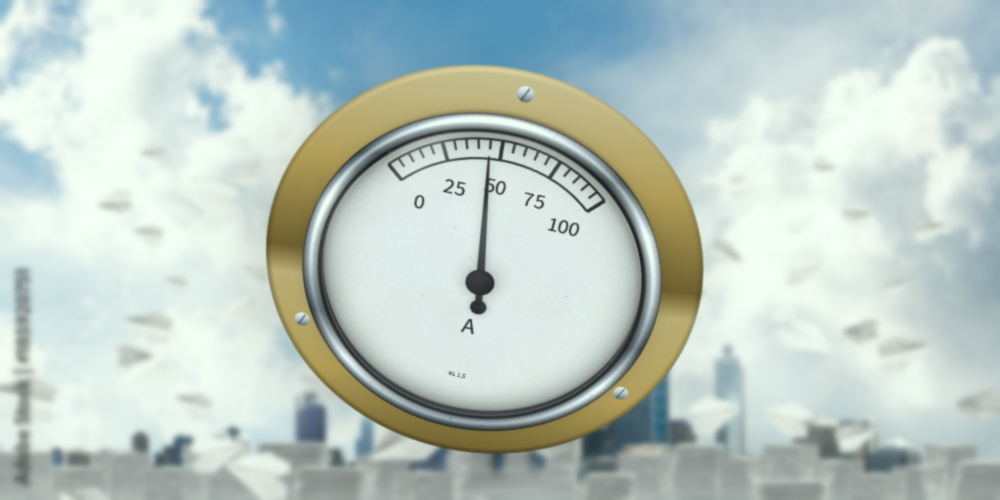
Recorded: 45 A
